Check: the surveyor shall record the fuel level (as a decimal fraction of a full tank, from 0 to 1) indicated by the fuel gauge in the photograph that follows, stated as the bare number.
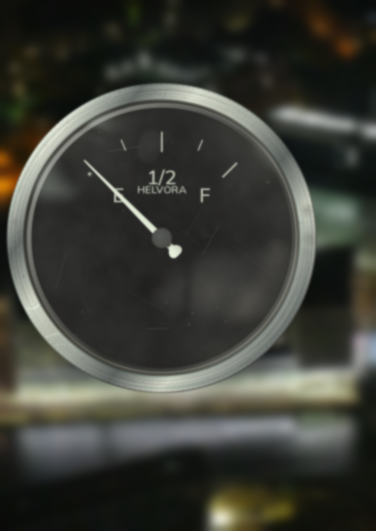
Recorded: 0
